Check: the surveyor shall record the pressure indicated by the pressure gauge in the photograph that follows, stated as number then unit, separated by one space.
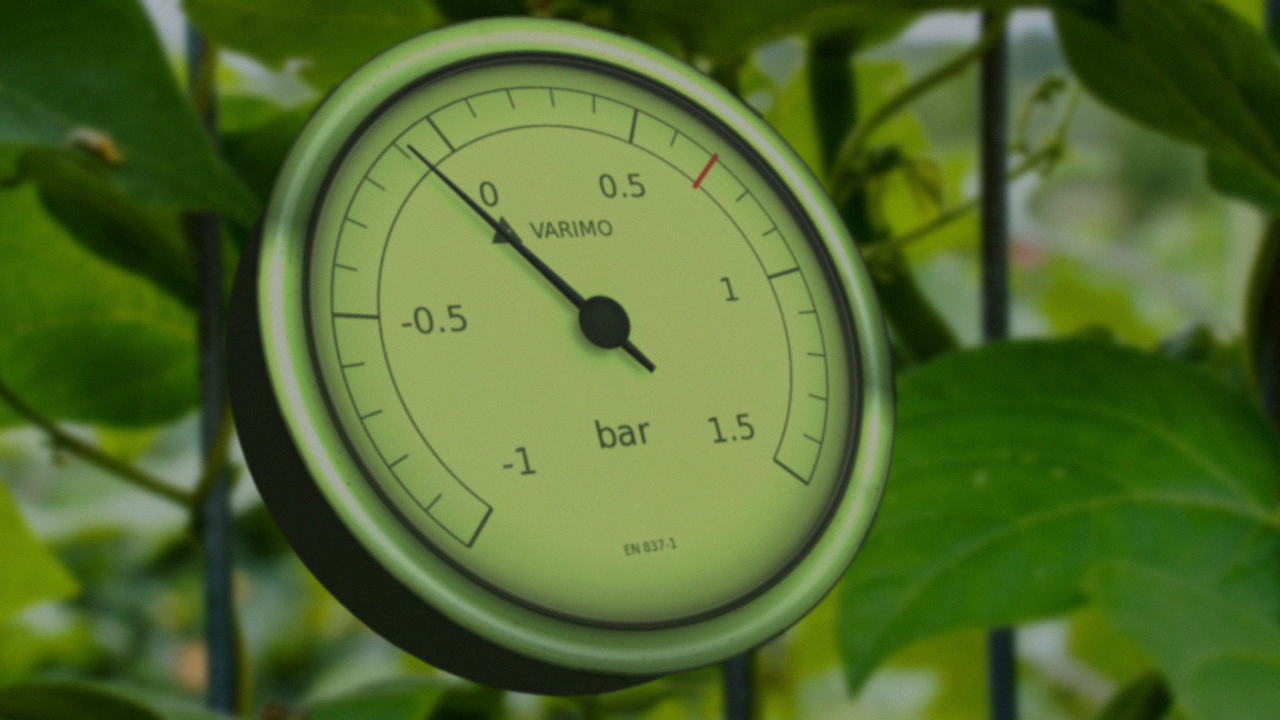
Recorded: -0.1 bar
